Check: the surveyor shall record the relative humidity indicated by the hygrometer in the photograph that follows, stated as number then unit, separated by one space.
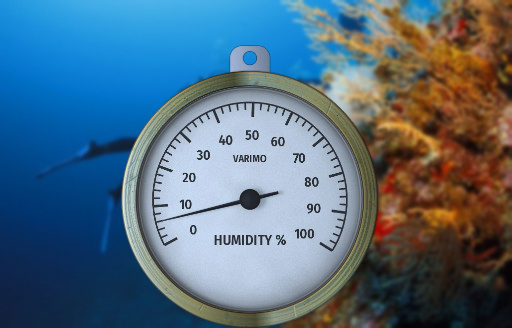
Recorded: 6 %
